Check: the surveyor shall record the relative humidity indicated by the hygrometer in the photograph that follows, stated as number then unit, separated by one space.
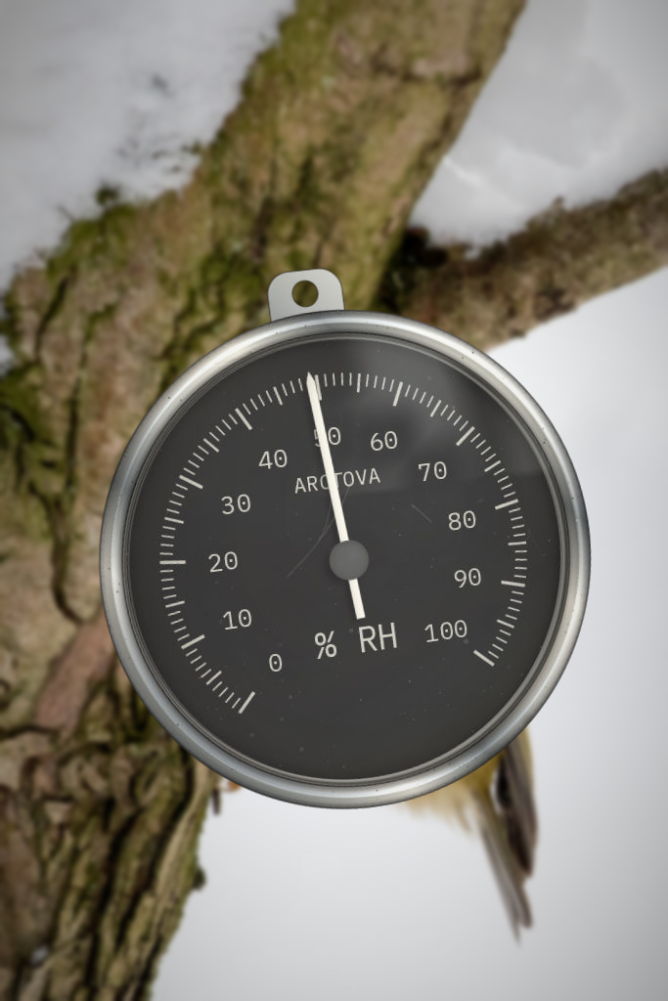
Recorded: 49 %
